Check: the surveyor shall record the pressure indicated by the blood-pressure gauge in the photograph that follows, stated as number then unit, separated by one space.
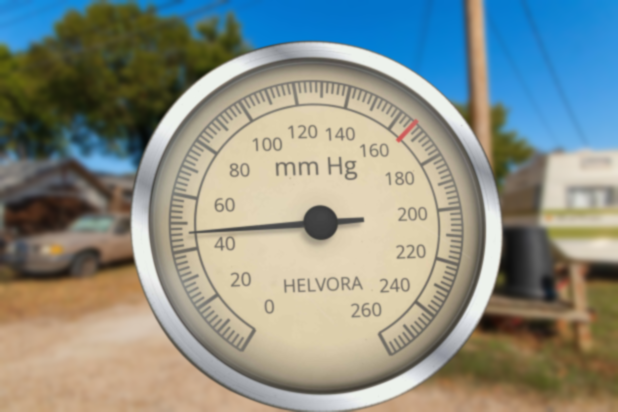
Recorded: 46 mmHg
